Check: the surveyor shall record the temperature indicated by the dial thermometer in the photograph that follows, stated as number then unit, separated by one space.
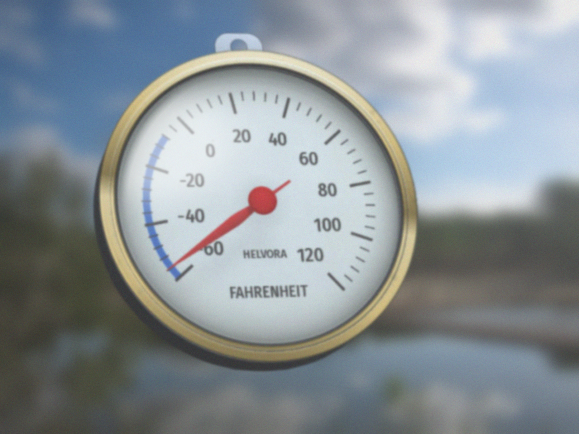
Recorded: -56 °F
